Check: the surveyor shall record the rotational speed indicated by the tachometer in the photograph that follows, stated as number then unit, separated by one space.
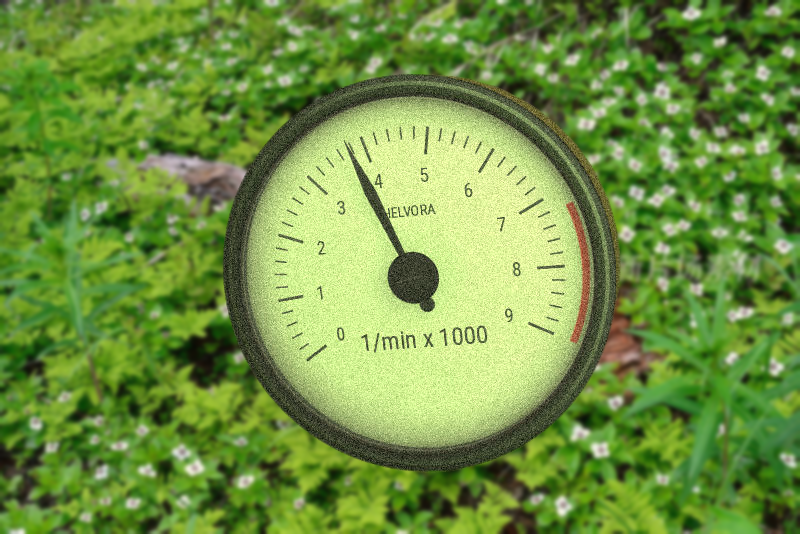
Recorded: 3800 rpm
